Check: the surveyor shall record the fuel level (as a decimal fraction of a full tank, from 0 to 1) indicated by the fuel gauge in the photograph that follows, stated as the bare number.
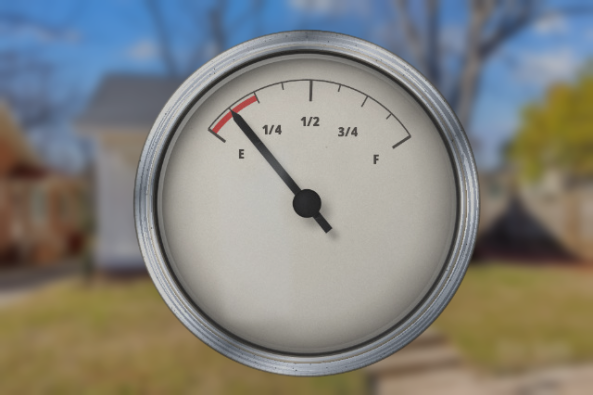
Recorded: 0.125
